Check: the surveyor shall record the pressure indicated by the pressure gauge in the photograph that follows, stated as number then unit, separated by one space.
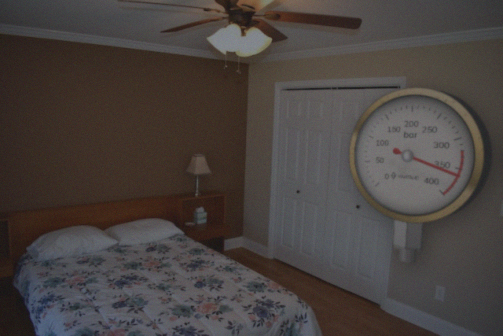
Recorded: 360 bar
